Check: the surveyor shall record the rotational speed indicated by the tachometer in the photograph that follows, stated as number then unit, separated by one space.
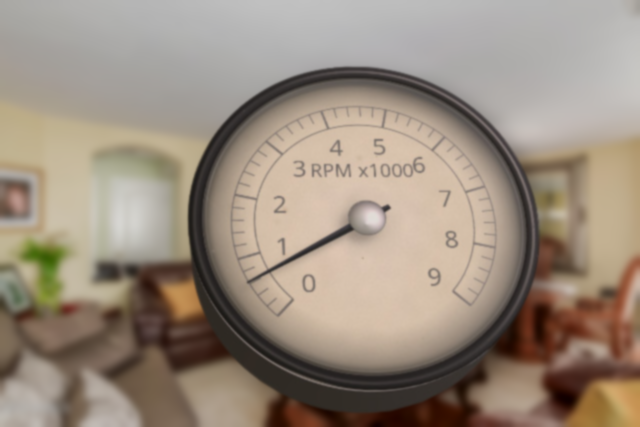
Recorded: 600 rpm
